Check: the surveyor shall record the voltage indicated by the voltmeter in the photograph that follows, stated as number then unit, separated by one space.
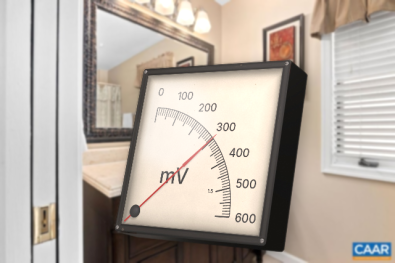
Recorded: 300 mV
